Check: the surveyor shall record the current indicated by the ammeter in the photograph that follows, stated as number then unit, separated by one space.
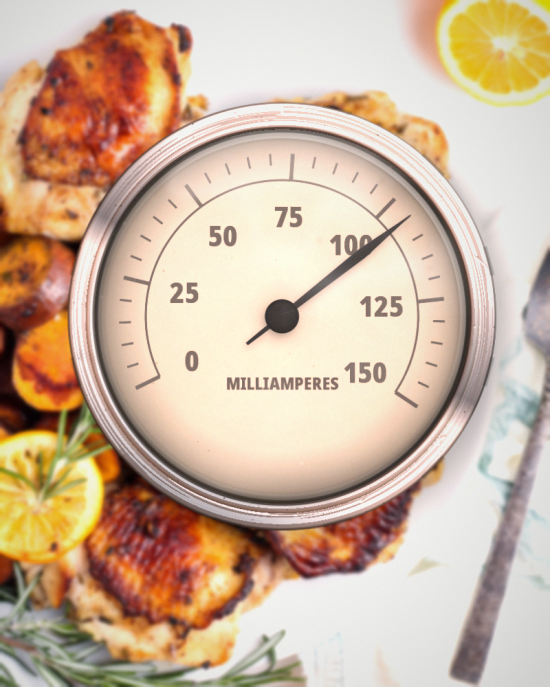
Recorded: 105 mA
